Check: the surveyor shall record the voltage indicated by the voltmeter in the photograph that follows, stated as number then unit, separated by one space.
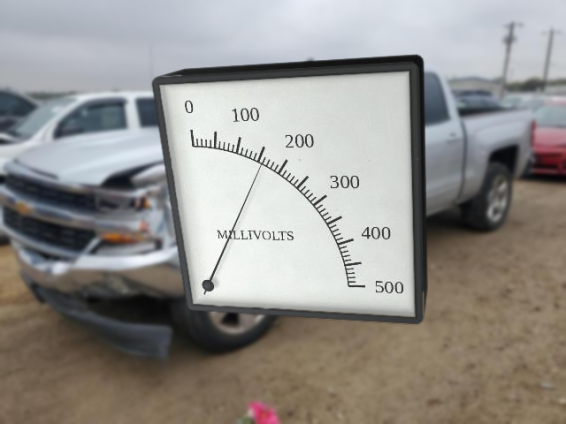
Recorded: 160 mV
